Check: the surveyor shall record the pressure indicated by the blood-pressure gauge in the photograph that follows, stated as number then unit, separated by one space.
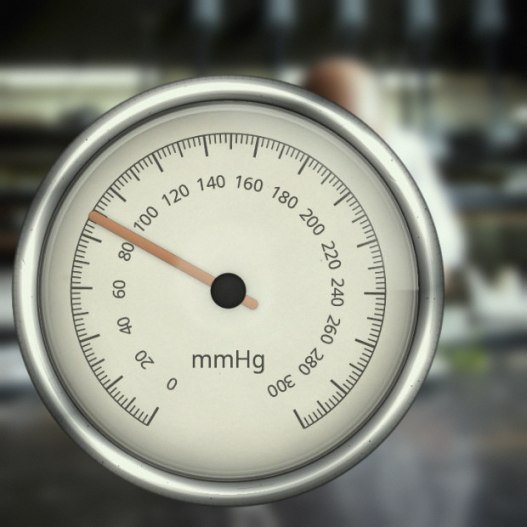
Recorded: 88 mmHg
